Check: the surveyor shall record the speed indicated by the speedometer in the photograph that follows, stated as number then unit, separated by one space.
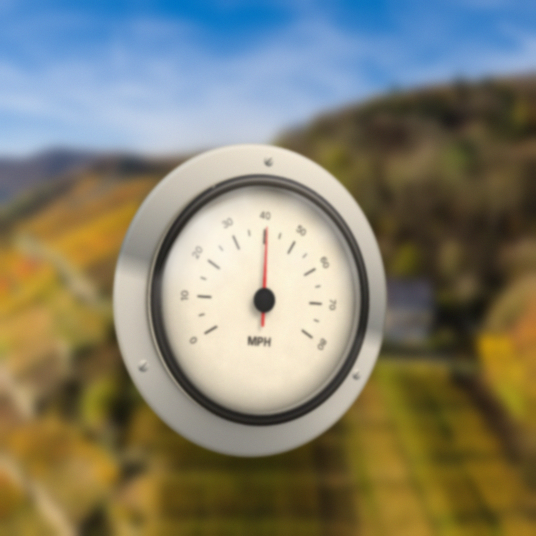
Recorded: 40 mph
